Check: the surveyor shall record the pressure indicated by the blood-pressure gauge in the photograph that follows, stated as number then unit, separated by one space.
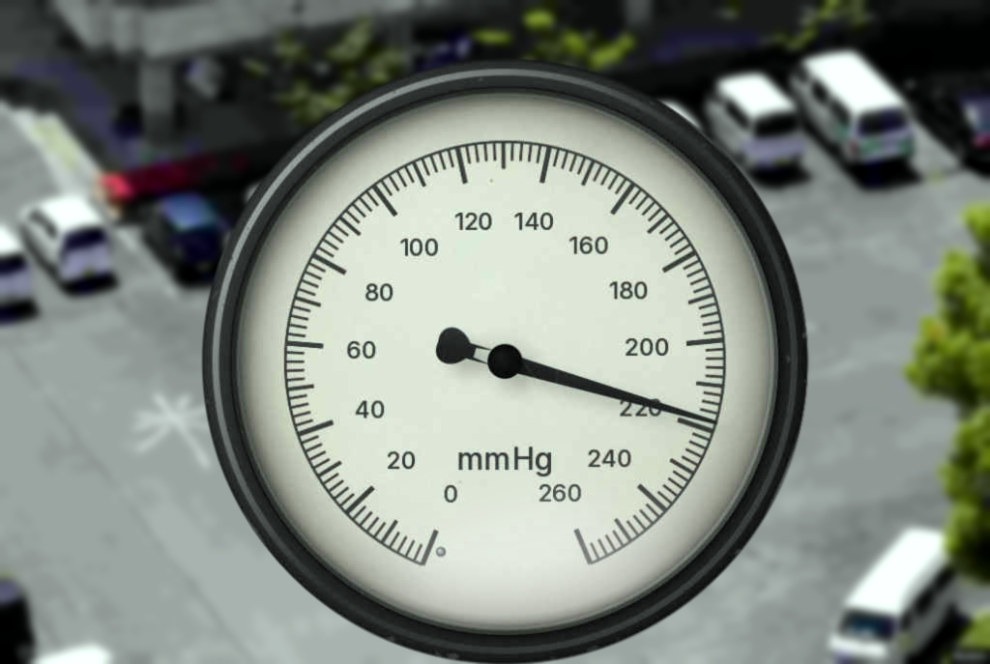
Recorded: 218 mmHg
